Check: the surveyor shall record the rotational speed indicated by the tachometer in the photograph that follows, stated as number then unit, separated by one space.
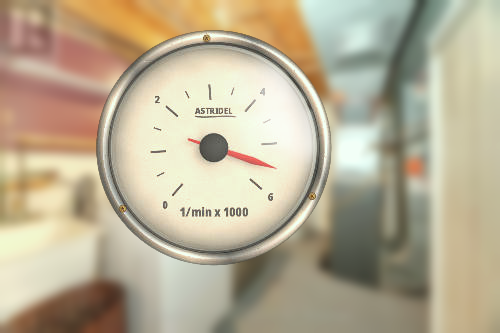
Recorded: 5500 rpm
